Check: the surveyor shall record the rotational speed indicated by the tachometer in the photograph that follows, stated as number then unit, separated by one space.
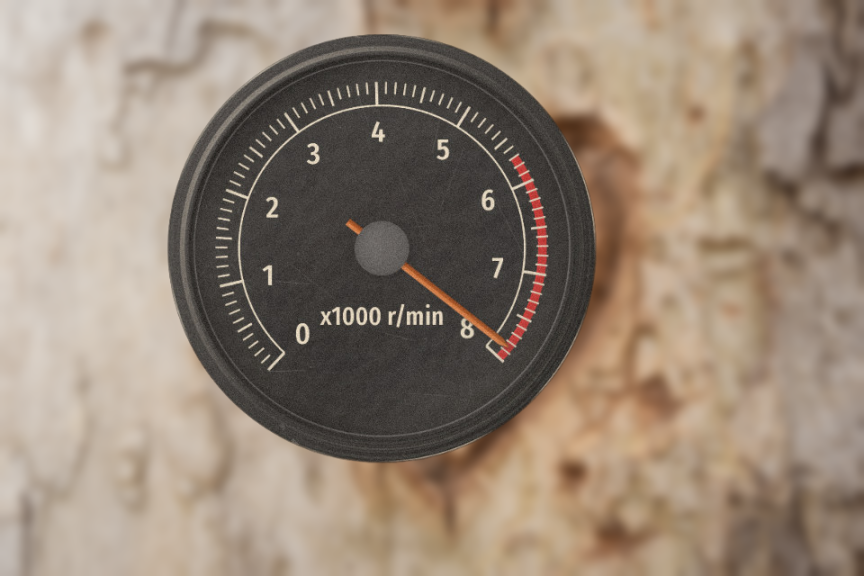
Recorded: 7850 rpm
